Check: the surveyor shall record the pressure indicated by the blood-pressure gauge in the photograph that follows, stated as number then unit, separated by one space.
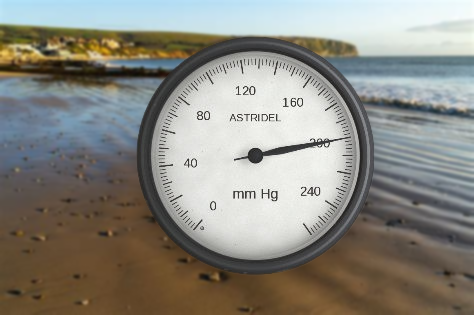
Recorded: 200 mmHg
